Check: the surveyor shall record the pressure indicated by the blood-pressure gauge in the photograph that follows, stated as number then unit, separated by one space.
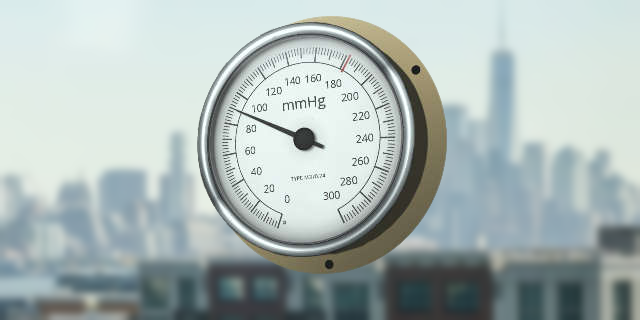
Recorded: 90 mmHg
